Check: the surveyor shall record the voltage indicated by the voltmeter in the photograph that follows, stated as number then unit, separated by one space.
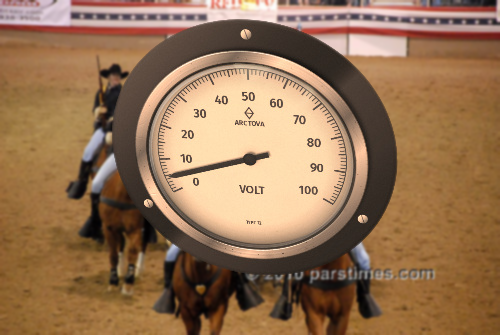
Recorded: 5 V
